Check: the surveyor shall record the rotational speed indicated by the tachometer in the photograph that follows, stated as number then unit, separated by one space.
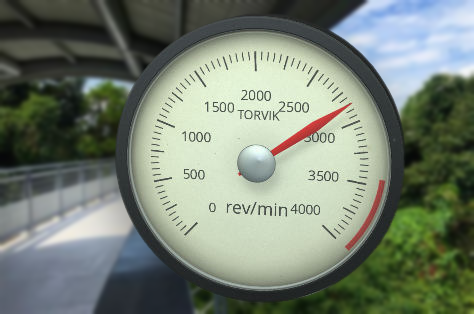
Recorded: 2850 rpm
